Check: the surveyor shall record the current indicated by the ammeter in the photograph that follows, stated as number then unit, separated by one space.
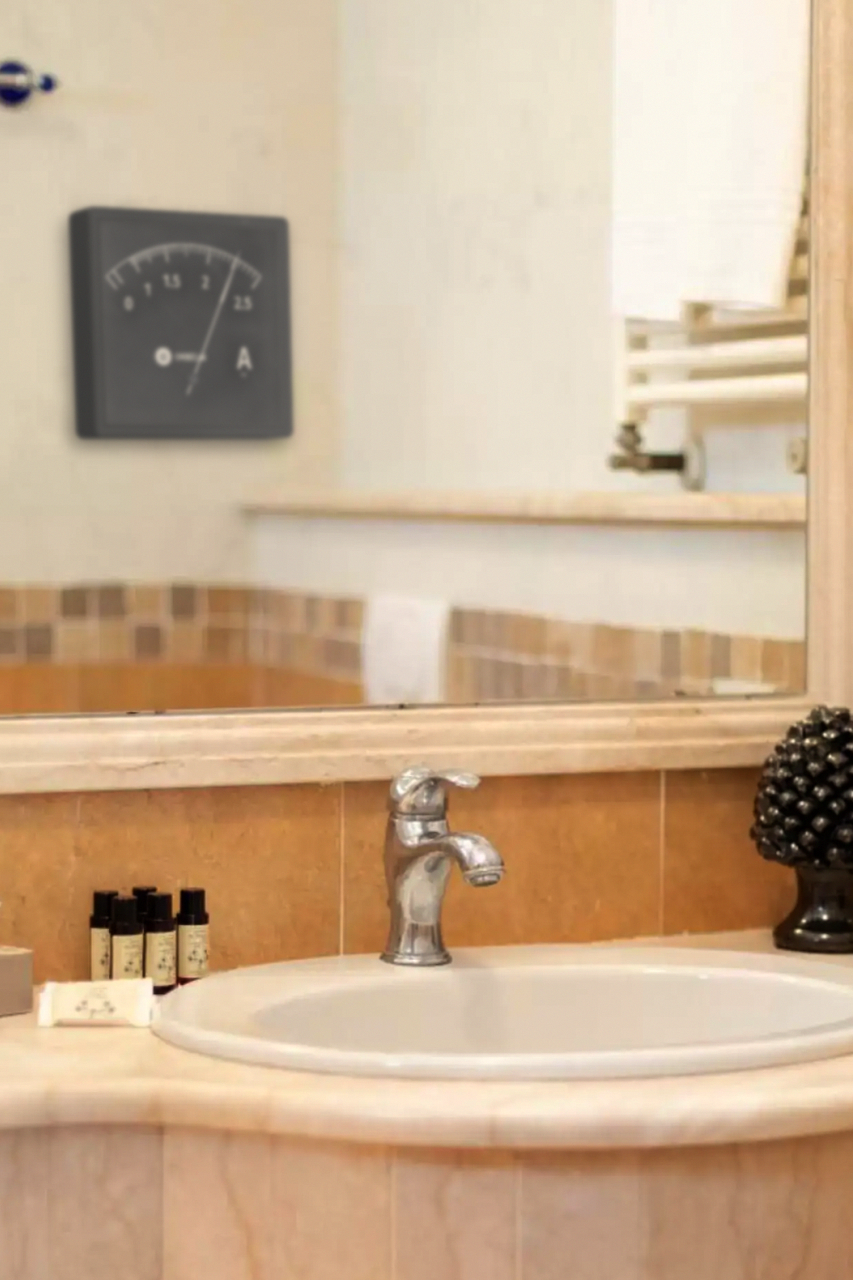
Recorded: 2.25 A
